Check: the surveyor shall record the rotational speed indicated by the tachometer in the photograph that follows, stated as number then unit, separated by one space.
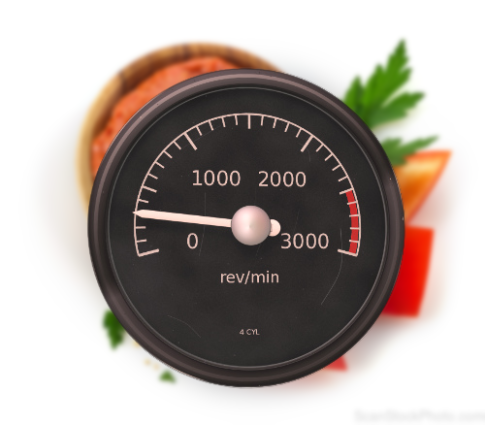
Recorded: 300 rpm
